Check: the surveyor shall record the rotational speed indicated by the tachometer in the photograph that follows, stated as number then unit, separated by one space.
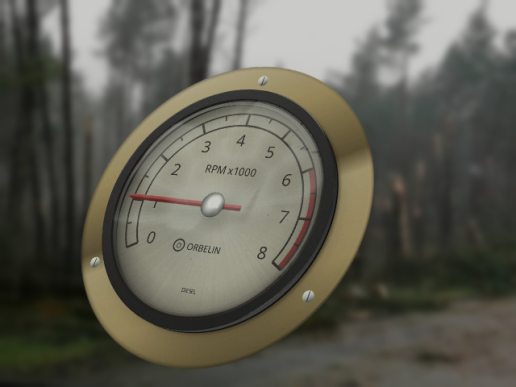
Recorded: 1000 rpm
